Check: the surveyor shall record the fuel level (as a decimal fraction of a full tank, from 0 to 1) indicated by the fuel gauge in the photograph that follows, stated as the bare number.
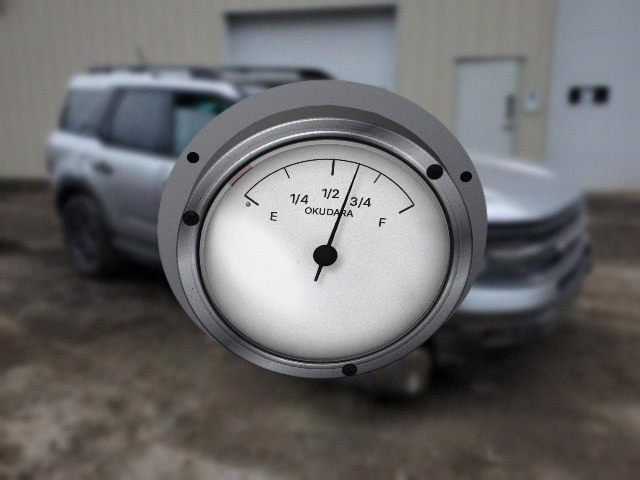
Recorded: 0.625
